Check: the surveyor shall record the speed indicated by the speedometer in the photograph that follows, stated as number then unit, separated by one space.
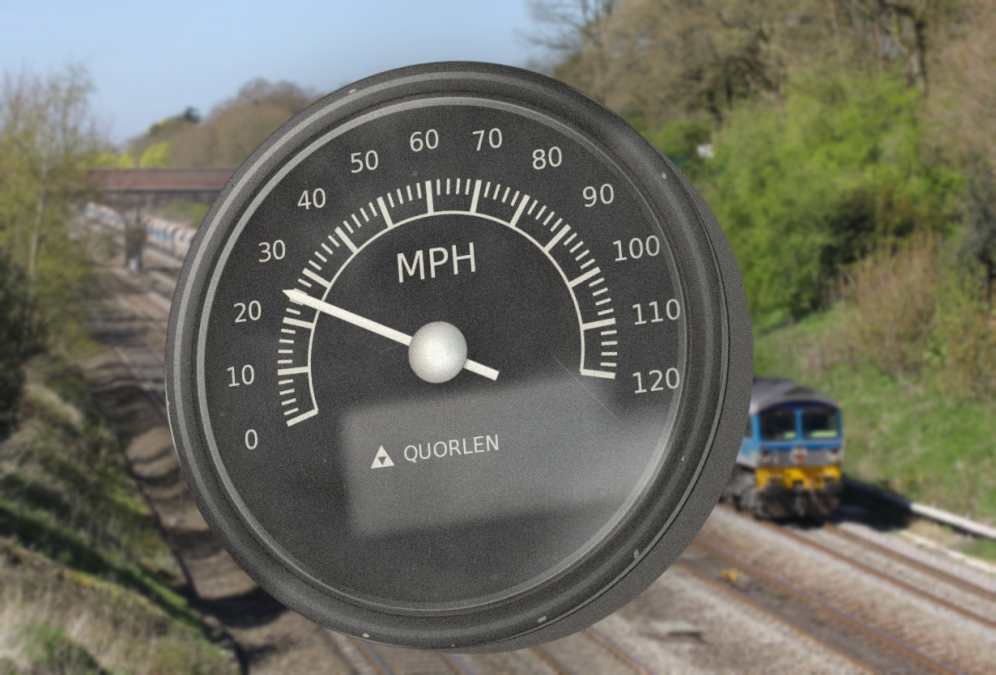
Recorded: 25 mph
